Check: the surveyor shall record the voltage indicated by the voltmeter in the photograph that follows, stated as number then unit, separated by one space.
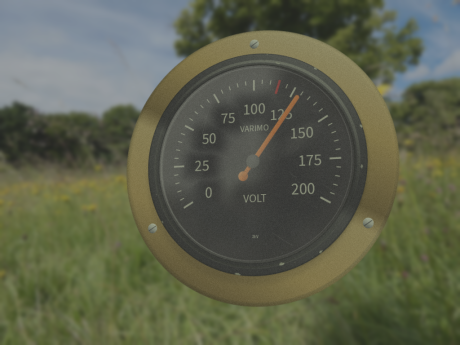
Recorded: 130 V
